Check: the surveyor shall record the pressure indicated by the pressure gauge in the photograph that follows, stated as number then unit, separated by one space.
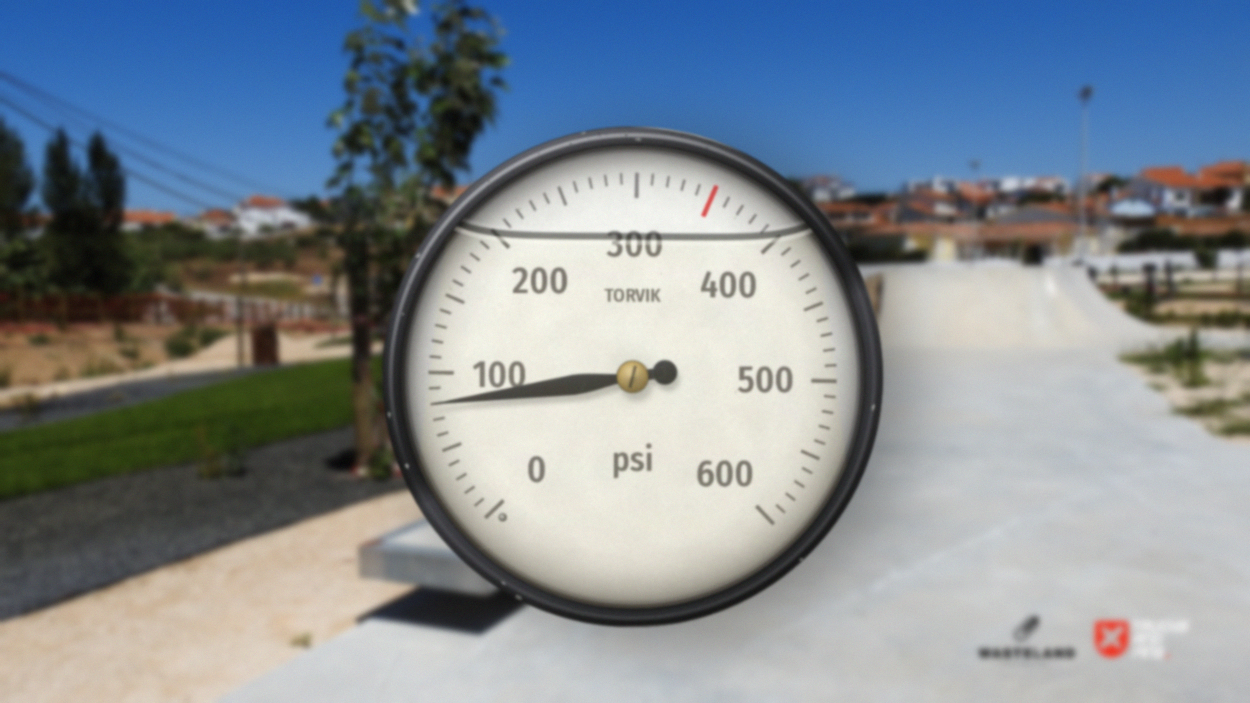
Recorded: 80 psi
